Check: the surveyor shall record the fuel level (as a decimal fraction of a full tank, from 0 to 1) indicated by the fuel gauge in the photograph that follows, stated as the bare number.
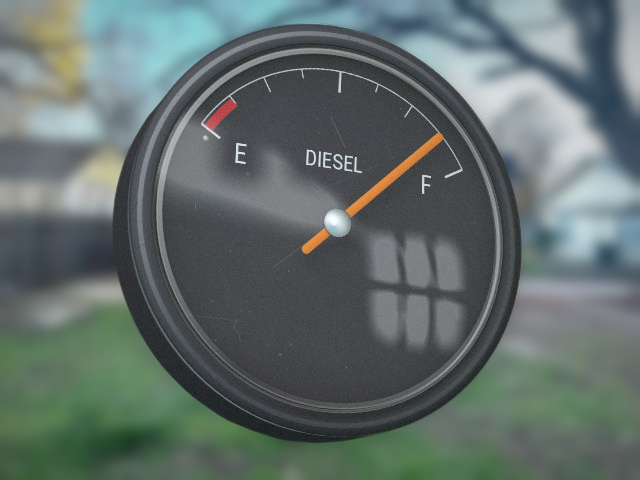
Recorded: 0.875
